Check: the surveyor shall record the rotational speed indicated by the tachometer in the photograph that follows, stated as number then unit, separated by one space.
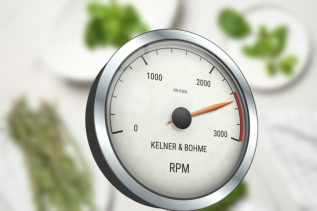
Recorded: 2500 rpm
